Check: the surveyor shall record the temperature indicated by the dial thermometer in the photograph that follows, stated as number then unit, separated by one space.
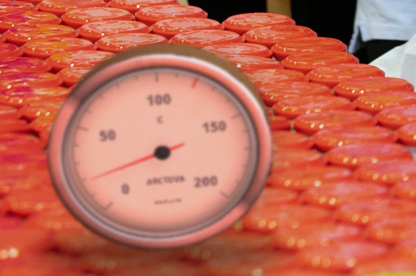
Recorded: 20 °C
